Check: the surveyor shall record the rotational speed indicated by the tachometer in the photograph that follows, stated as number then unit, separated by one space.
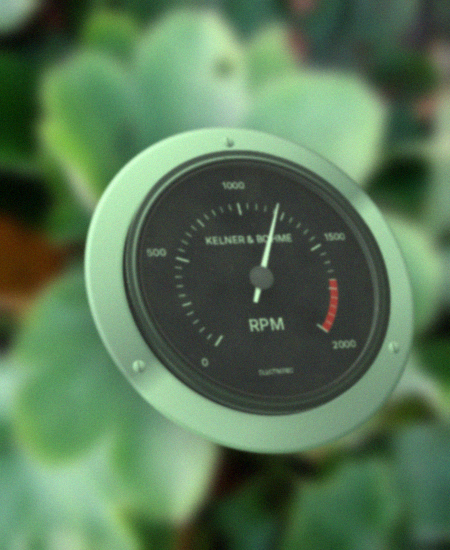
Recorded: 1200 rpm
